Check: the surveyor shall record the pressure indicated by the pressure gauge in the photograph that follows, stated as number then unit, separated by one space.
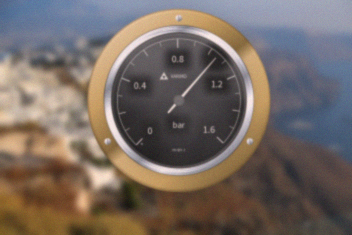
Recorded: 1.05 bar
